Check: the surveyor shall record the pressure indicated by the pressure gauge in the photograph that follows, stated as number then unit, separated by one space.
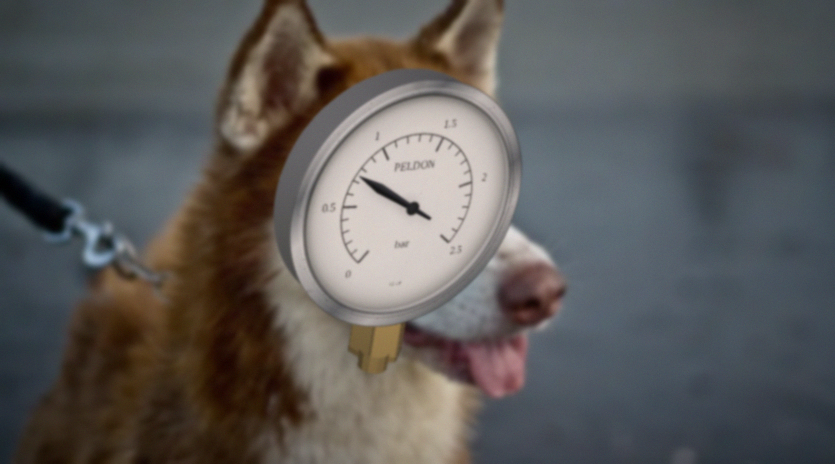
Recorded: 0.75 bar
